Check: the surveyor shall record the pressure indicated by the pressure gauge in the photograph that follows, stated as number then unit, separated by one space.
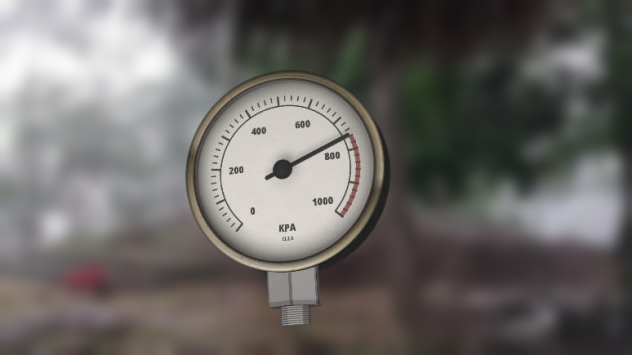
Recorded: 760 kPa
